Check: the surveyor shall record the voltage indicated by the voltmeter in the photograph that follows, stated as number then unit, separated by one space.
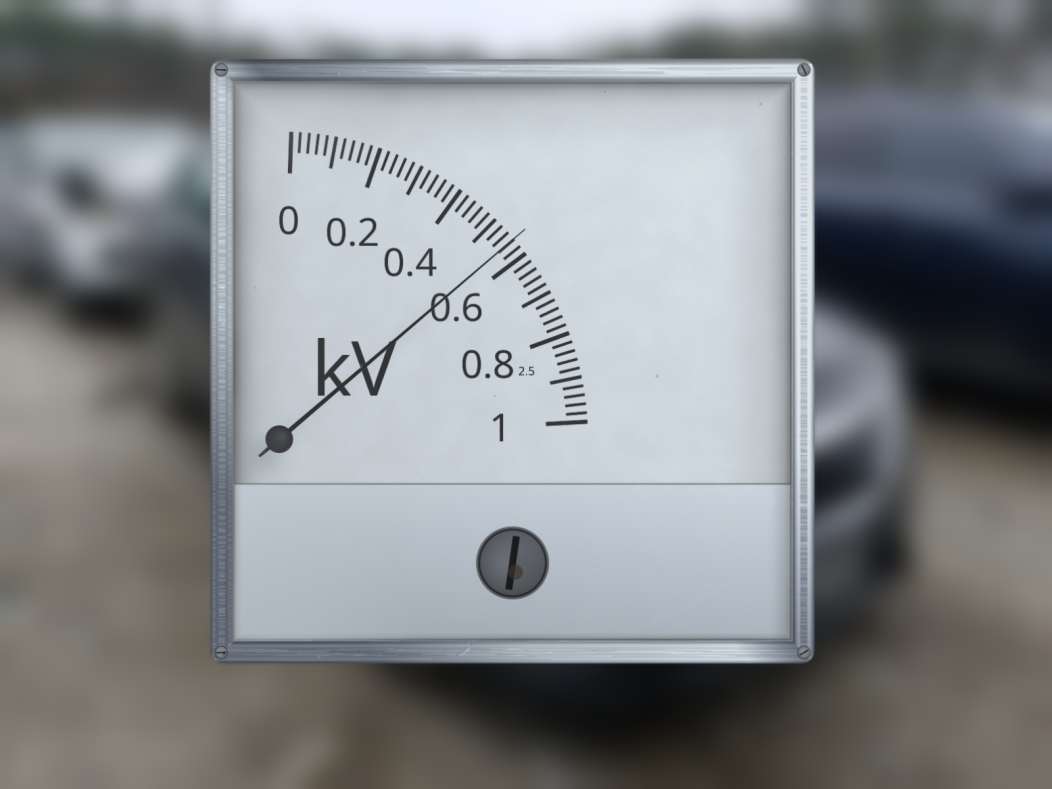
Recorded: 0.56 kV
